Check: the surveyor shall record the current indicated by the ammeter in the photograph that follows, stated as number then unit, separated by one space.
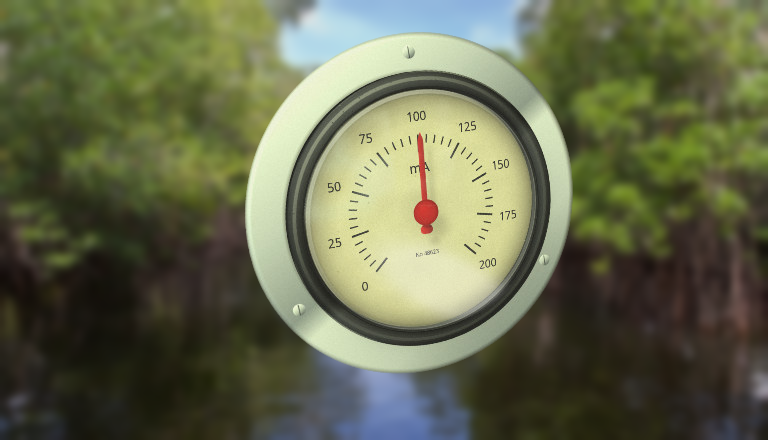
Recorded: 100 mA
